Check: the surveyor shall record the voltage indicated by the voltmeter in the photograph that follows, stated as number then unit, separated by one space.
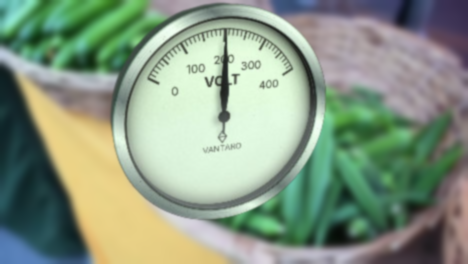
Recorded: 200 V
